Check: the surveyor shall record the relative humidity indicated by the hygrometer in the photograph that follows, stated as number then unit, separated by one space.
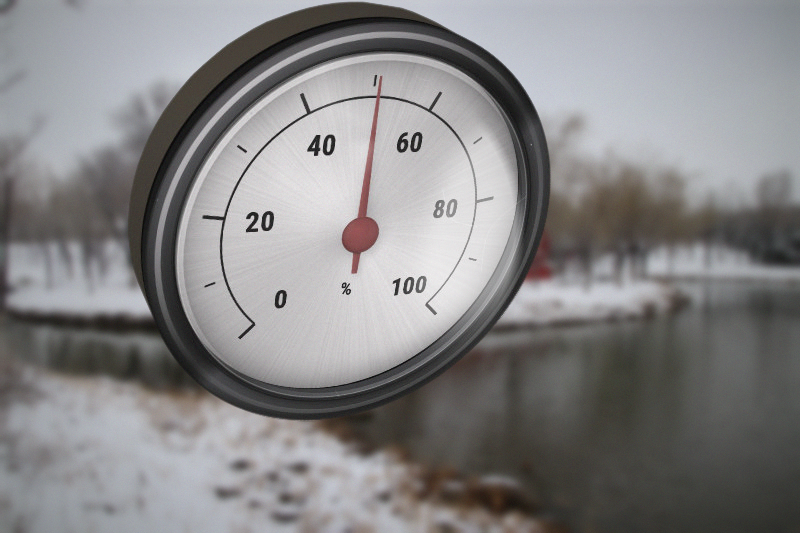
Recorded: 50 %
